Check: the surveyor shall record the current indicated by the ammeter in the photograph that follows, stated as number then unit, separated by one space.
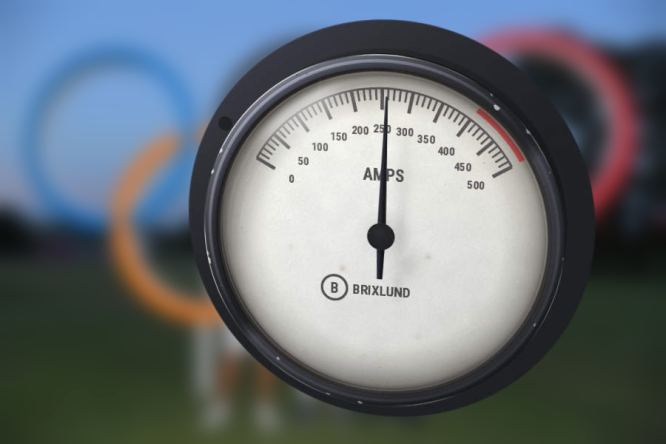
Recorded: 260 A
